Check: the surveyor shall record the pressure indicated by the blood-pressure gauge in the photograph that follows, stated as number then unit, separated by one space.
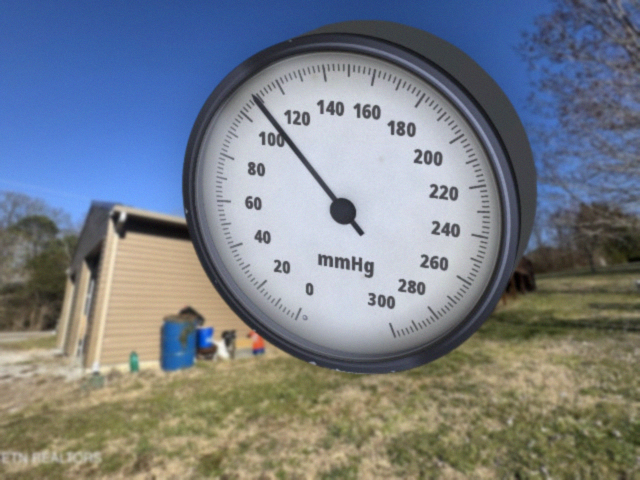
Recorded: 110 mmHg
